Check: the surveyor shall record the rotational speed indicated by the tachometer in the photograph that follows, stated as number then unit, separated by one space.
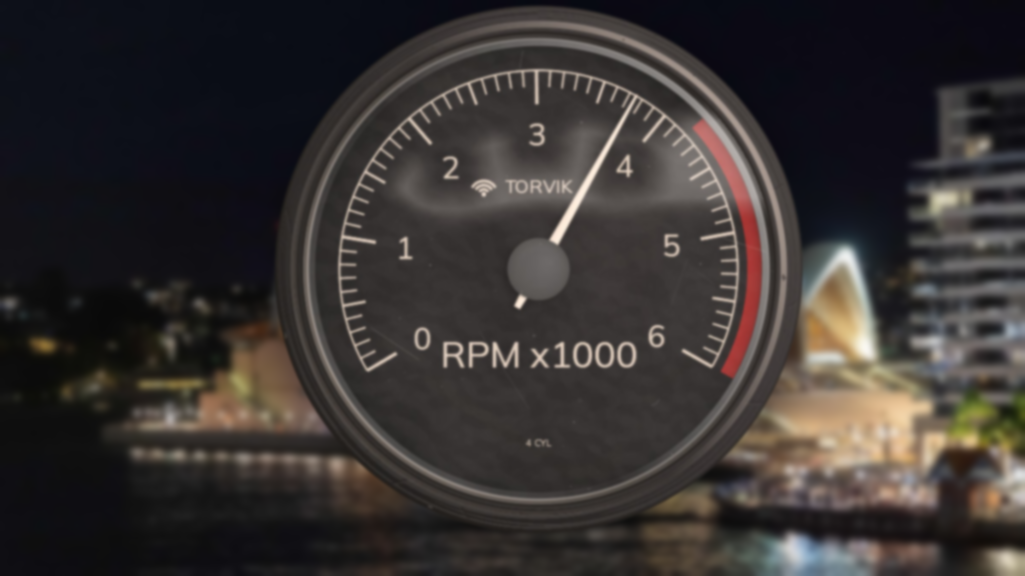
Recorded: 3750 rpm
